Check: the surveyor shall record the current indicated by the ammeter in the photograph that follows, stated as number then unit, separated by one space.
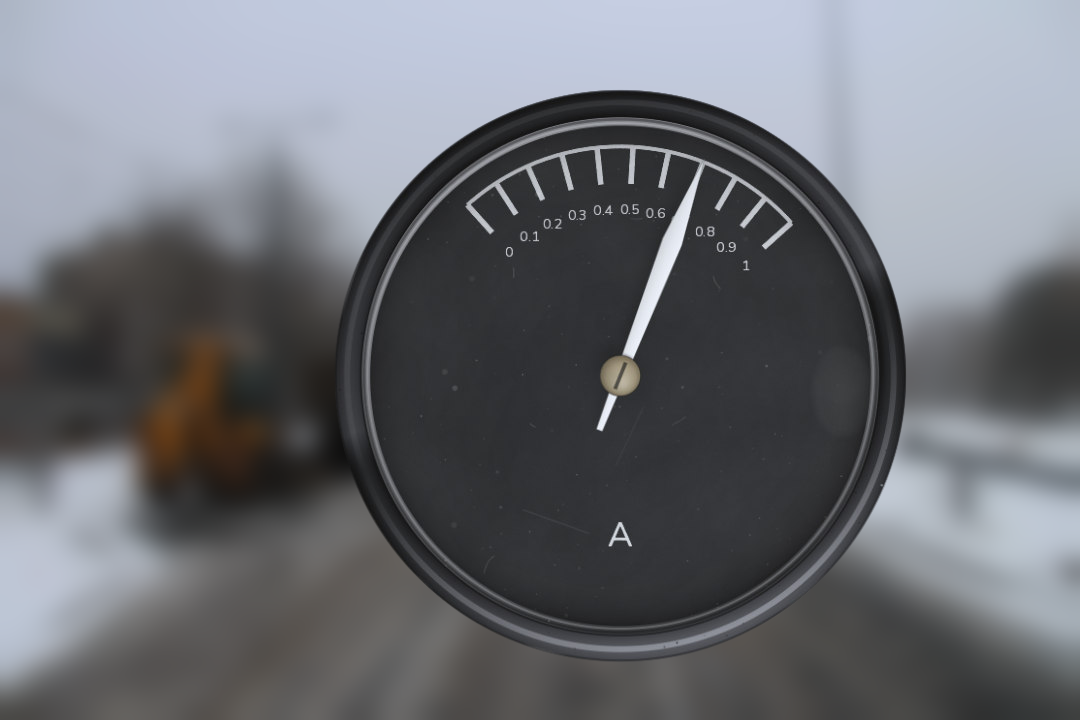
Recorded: 0.7 A
